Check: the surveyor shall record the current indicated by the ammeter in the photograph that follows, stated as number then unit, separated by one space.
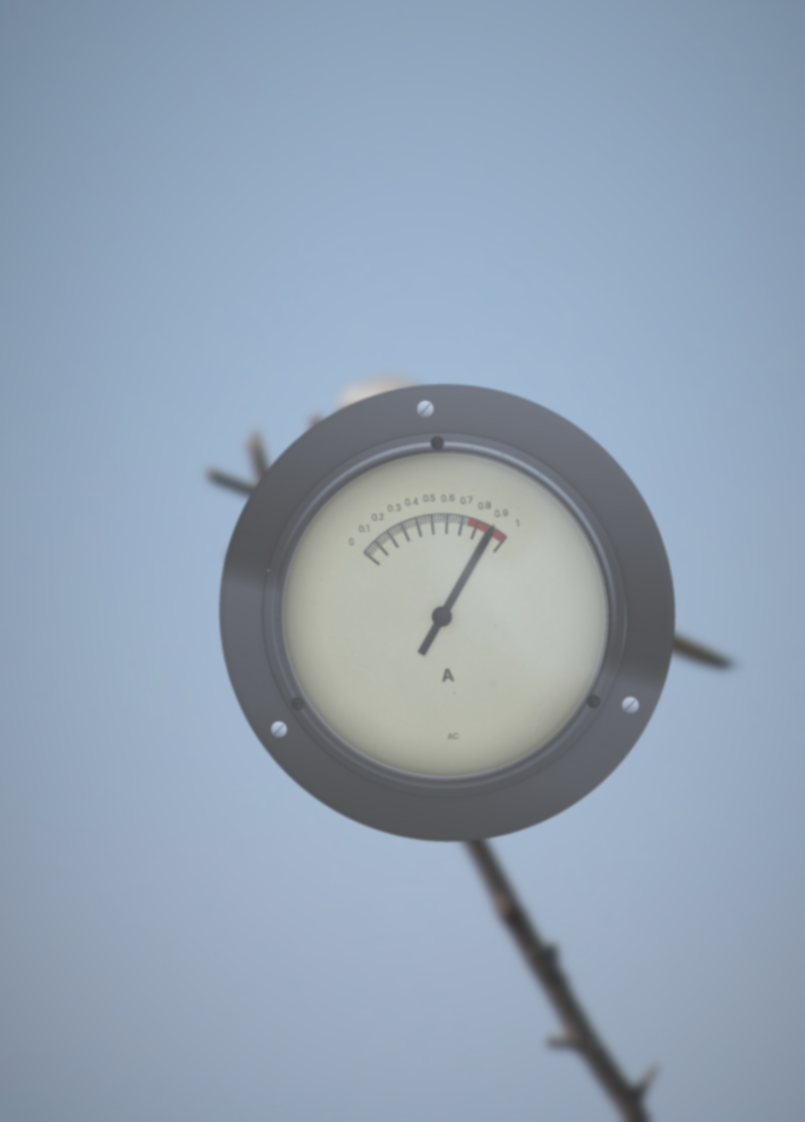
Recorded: 0.9 A
